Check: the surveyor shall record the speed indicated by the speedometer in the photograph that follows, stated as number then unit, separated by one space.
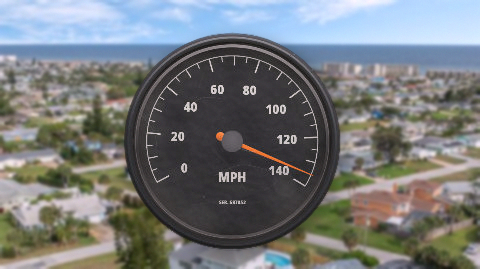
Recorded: 135 mph
